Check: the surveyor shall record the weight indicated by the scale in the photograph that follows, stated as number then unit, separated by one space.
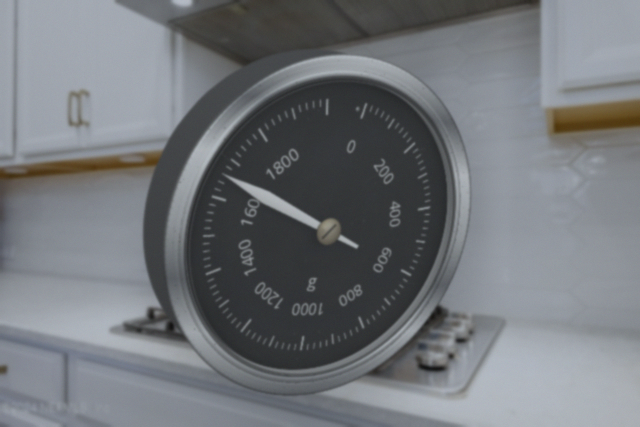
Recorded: 1660 g
